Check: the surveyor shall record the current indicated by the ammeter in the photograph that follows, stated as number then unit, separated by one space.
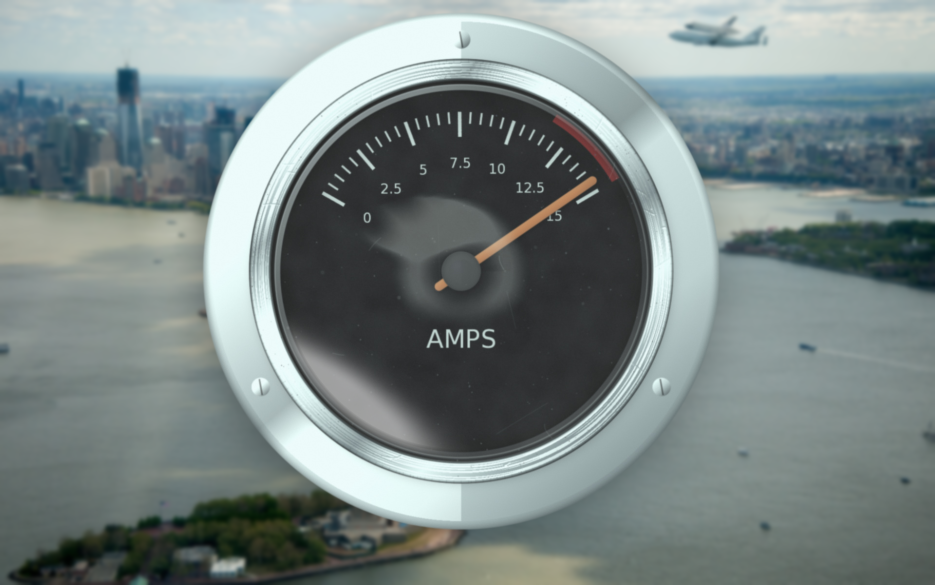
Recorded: 14.5 A
